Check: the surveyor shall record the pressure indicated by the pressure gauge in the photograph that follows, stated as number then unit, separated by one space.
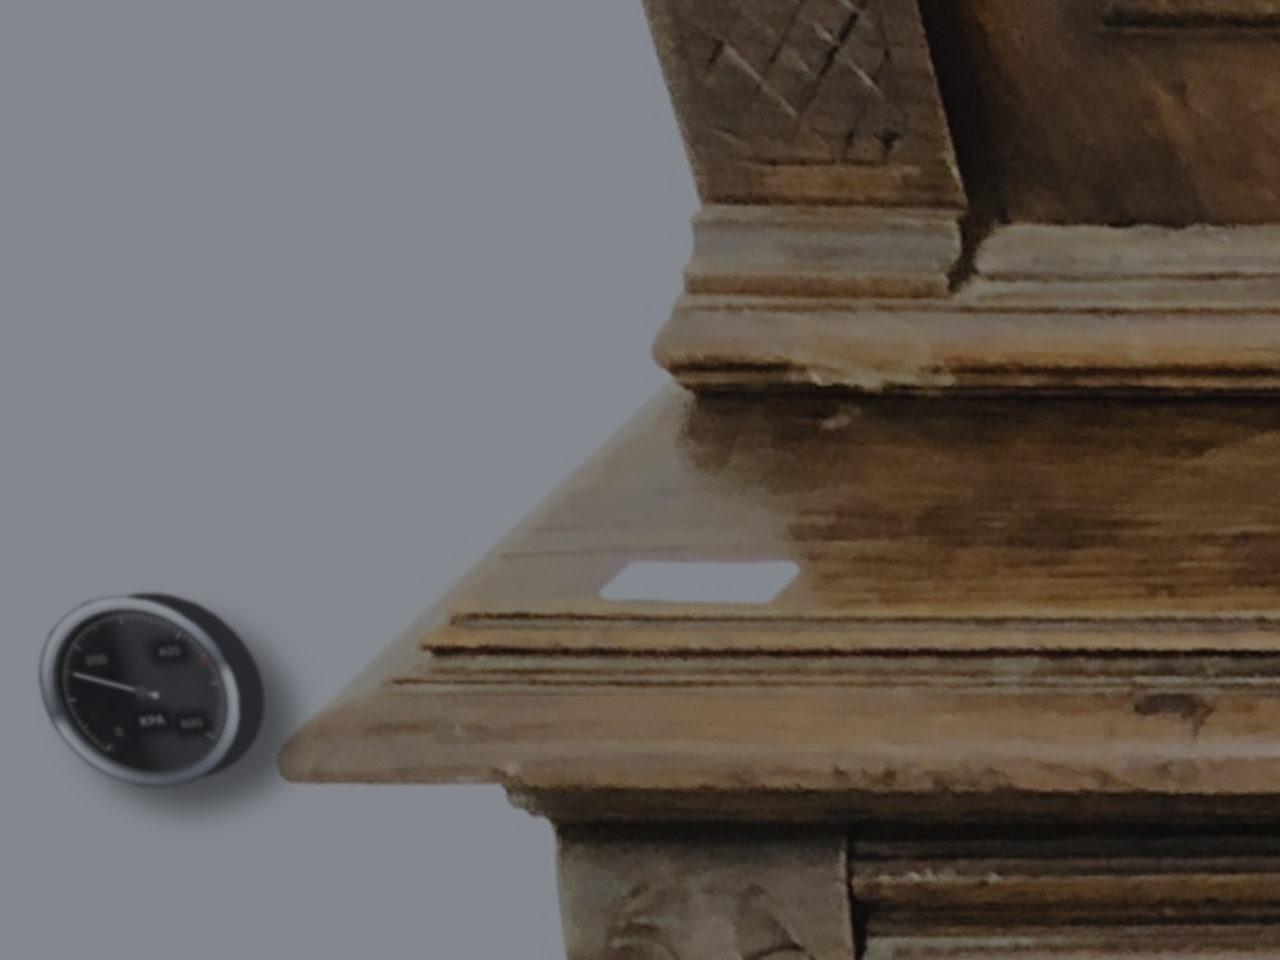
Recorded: 150 kPa
